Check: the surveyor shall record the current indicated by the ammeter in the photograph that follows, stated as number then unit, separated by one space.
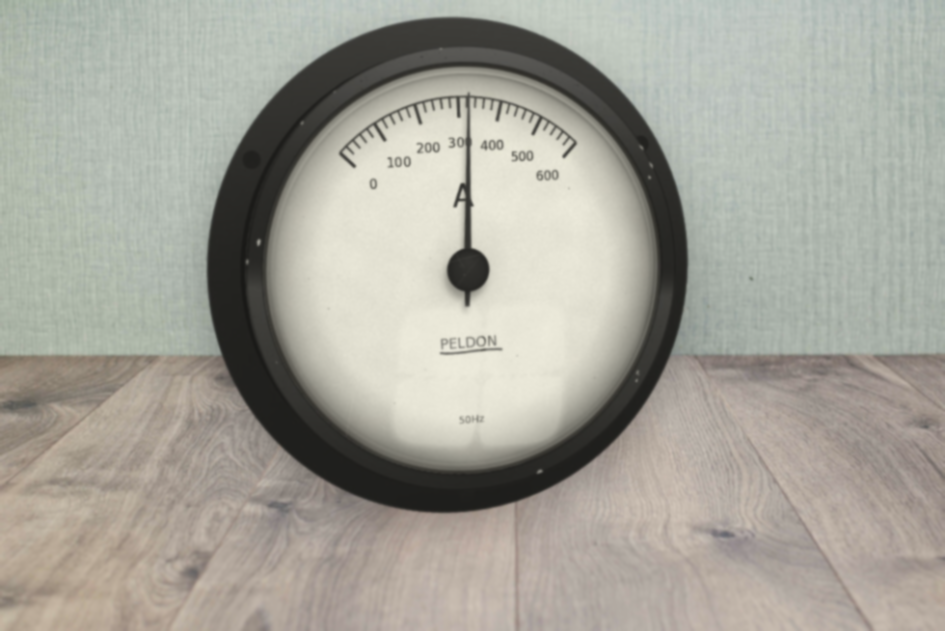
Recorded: 320 A
